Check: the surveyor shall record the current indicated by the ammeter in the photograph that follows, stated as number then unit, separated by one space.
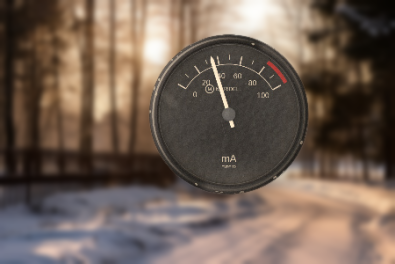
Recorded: 35 mA
